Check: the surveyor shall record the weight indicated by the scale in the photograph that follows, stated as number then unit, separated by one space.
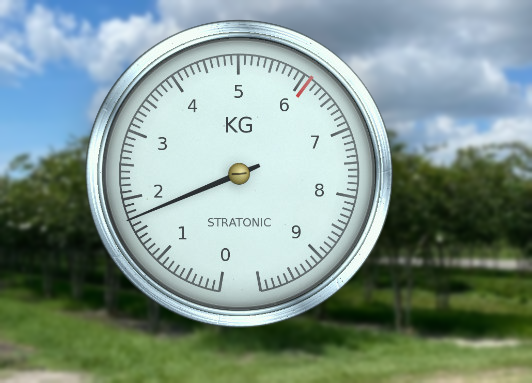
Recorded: 1.7 kg
